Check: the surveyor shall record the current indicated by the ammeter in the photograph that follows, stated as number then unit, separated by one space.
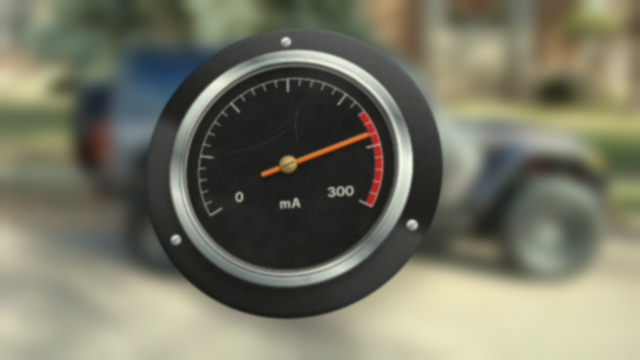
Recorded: 240 mA
